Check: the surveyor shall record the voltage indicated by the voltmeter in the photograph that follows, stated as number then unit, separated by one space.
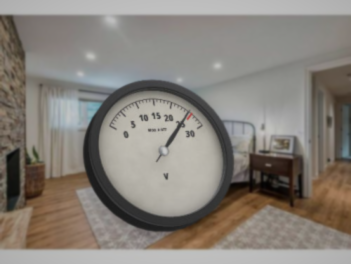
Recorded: 25 V
